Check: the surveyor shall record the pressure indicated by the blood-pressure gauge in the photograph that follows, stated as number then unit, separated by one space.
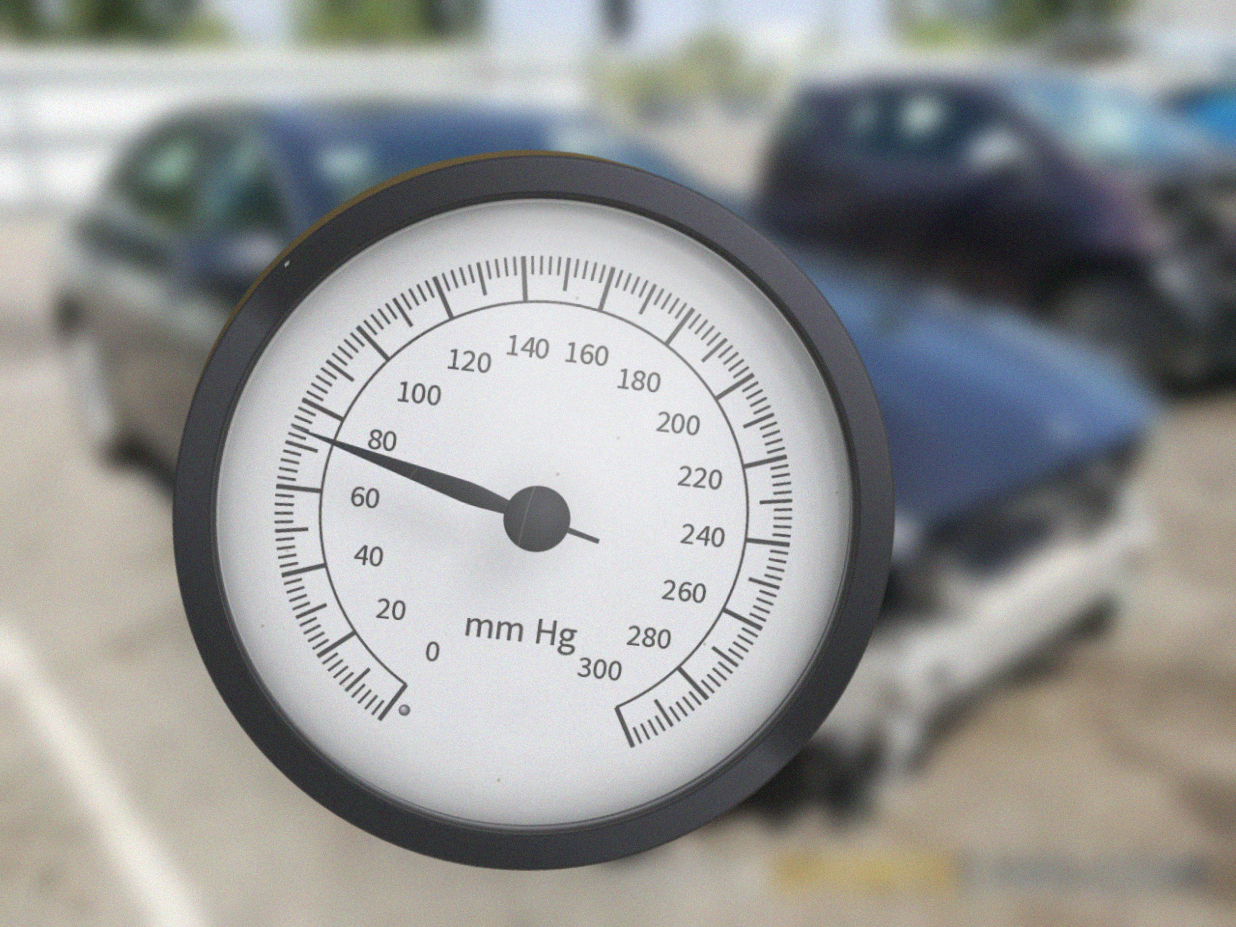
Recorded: 74 mmHg
